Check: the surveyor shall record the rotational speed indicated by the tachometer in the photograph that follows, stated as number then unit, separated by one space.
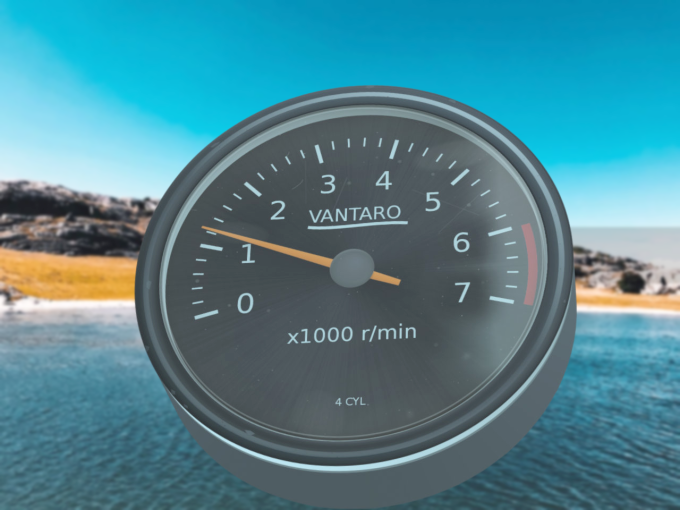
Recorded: 1200 rpm
